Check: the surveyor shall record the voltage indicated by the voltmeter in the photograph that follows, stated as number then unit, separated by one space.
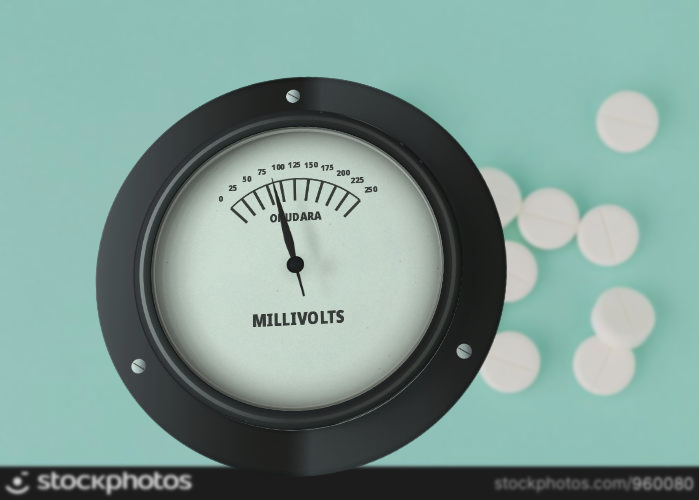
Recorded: 87.5 mV
